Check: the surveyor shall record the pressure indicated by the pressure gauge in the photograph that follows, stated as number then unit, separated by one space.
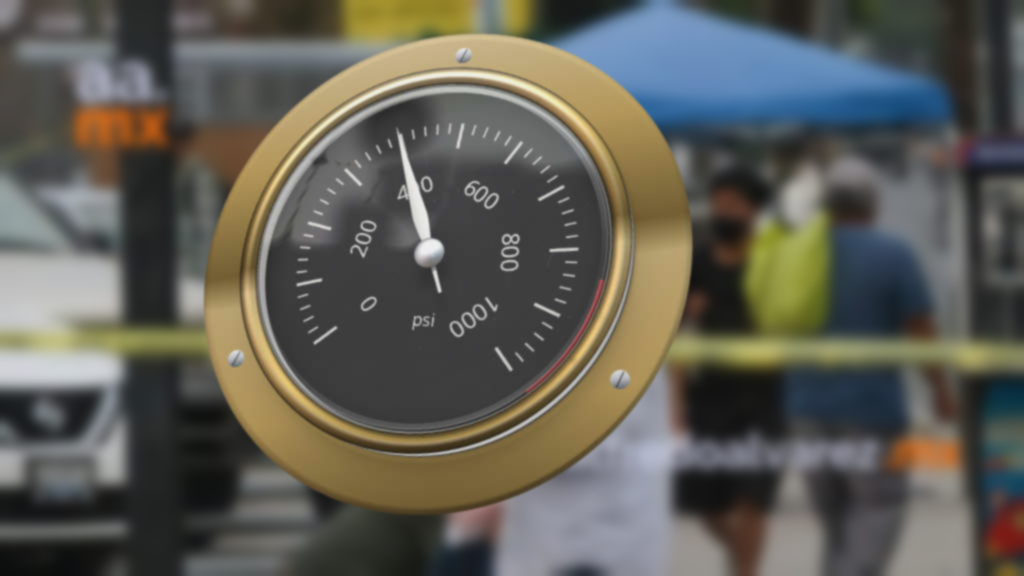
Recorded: 400 psi
